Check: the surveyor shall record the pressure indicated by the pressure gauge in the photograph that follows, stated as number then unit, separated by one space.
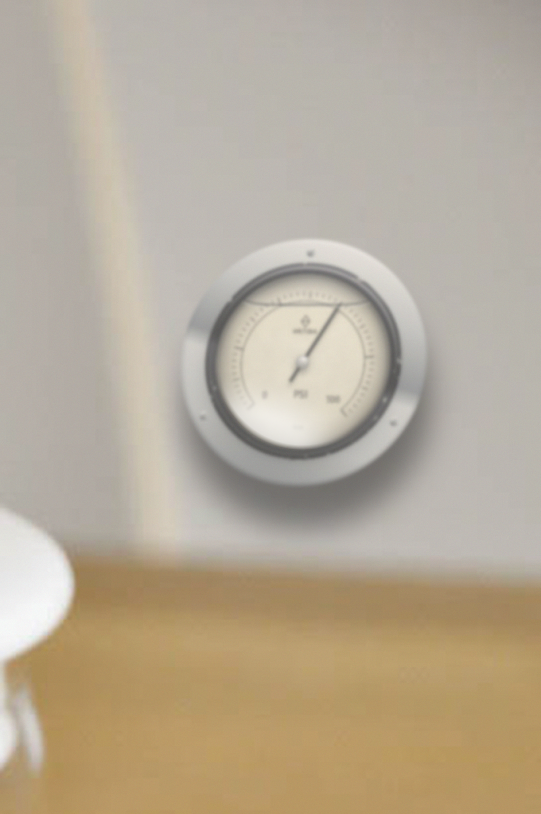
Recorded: 60 psi
